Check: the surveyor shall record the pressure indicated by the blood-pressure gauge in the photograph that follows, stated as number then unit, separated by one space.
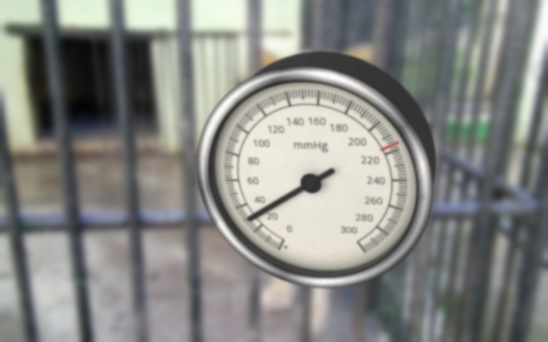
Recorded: 30 mmHg
